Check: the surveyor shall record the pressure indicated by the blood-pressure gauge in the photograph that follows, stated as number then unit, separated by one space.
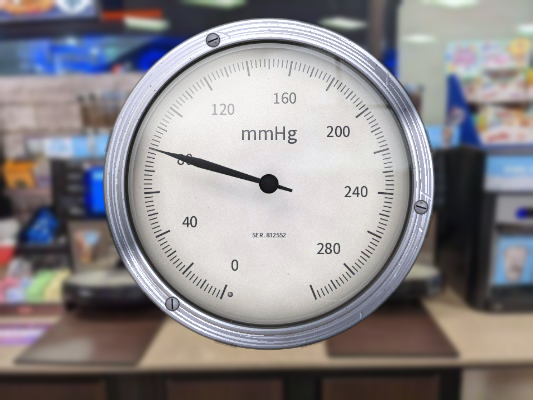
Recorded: 80 mmHg
